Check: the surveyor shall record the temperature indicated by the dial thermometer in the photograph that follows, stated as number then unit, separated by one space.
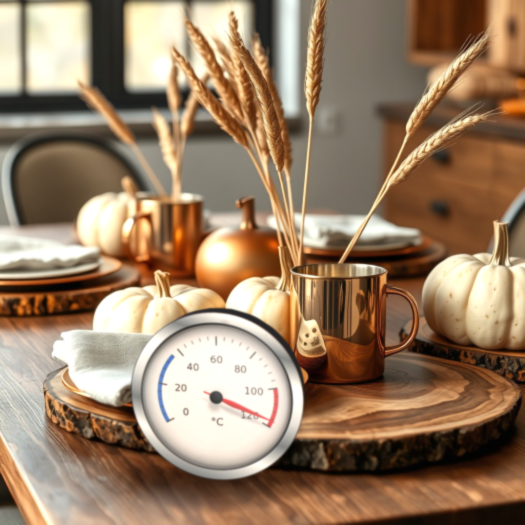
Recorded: 116 °C
